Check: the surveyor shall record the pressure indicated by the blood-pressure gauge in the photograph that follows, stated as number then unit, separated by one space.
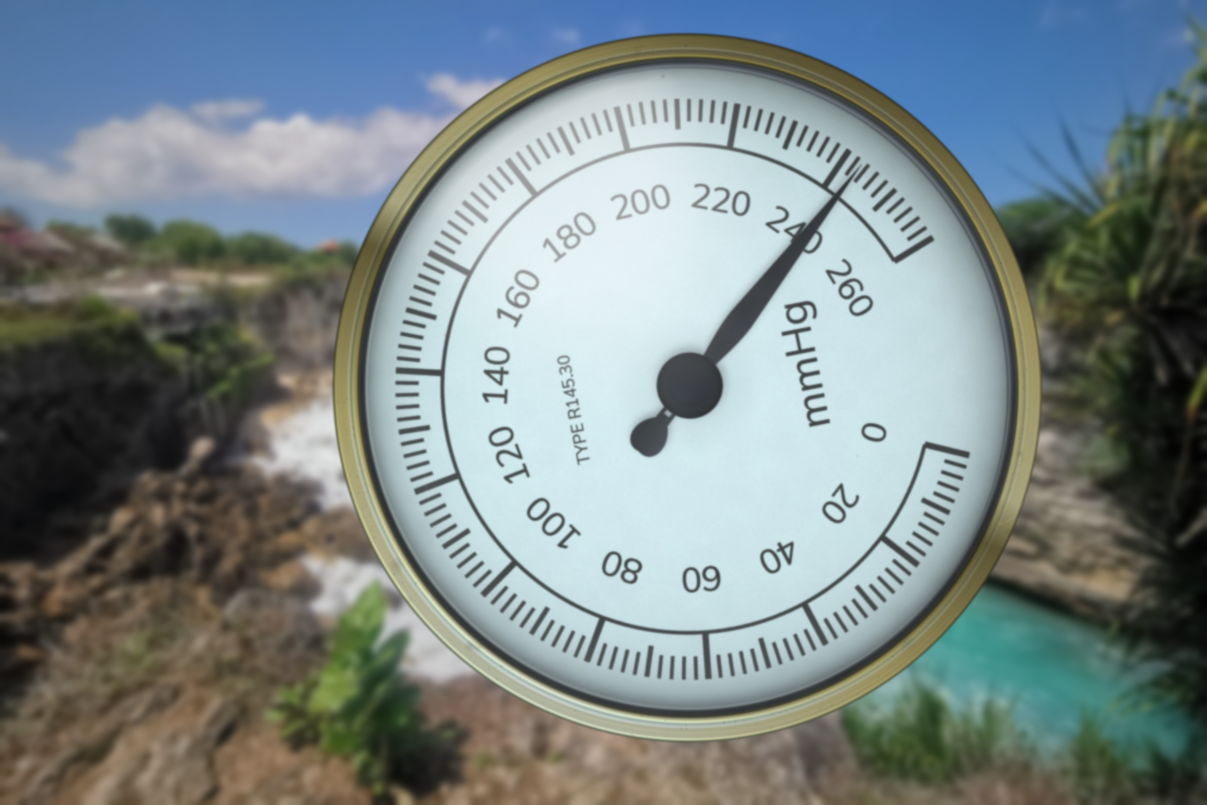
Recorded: 243 mmHg
